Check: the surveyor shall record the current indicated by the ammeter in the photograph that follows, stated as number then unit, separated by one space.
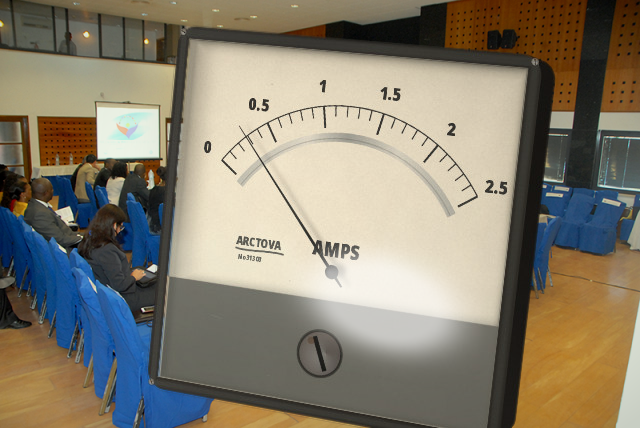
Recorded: 0.3 A
